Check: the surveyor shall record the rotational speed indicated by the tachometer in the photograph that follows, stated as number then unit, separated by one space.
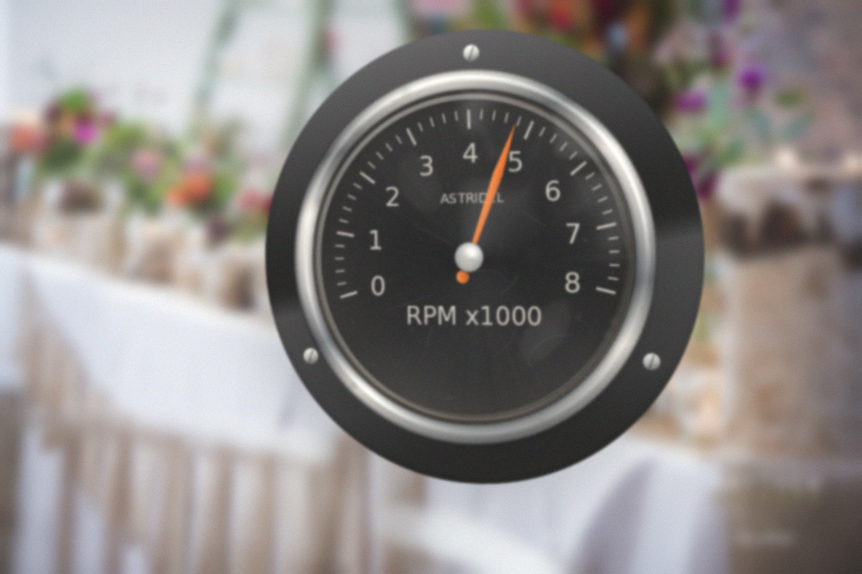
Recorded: 4800 rpm
